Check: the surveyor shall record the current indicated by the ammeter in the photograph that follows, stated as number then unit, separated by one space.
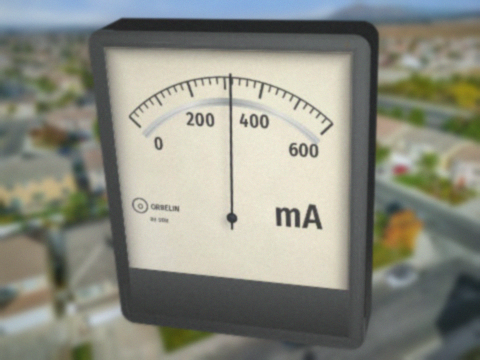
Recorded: 320 mA
